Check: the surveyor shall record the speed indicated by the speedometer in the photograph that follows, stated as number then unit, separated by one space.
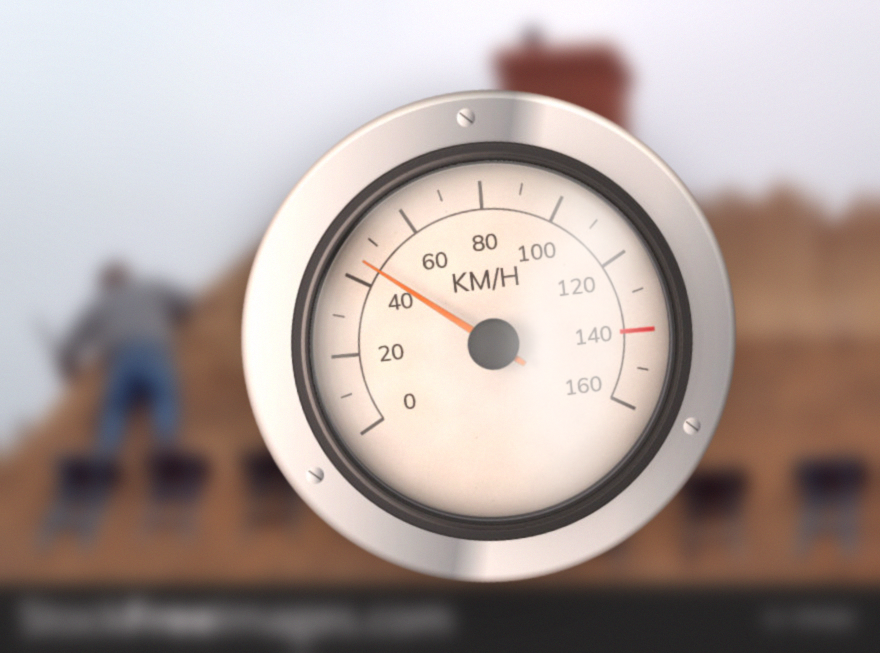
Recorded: 45 km/h
